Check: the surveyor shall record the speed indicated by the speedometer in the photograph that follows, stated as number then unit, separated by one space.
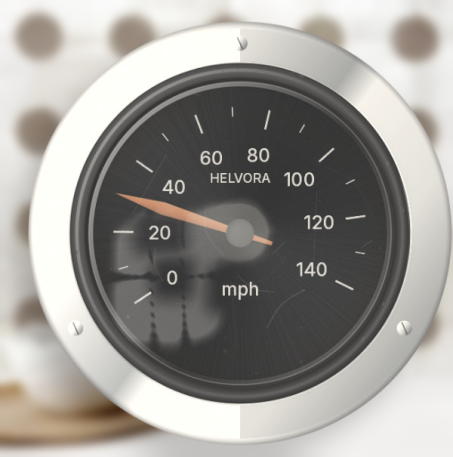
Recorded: 30 mph
